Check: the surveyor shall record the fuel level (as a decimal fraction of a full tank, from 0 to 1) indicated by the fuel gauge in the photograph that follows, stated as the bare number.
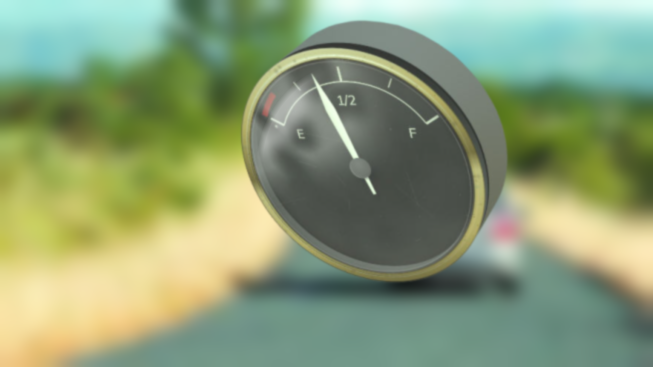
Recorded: 0.375
